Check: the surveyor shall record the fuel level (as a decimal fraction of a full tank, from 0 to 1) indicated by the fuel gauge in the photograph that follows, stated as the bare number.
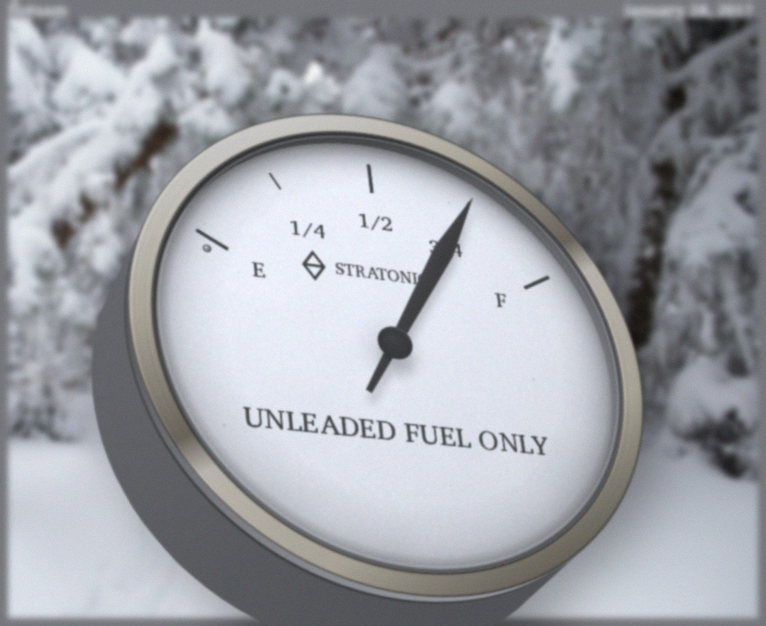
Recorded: 0.75
